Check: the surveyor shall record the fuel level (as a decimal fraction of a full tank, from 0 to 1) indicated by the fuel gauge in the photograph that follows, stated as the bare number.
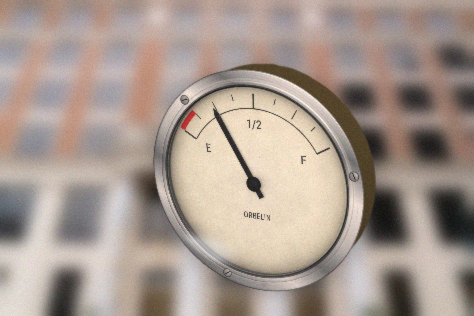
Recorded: 0.25
